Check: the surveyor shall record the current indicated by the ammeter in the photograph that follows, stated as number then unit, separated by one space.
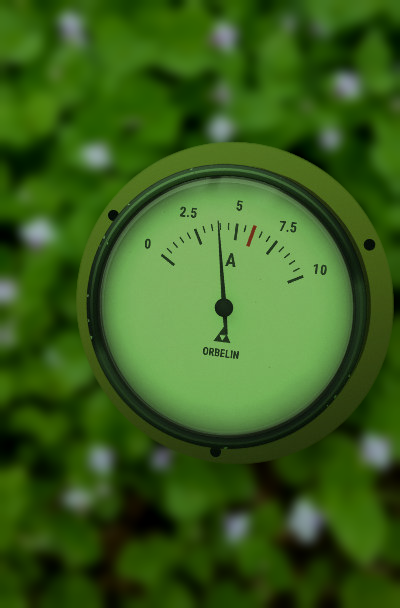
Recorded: 4 A
